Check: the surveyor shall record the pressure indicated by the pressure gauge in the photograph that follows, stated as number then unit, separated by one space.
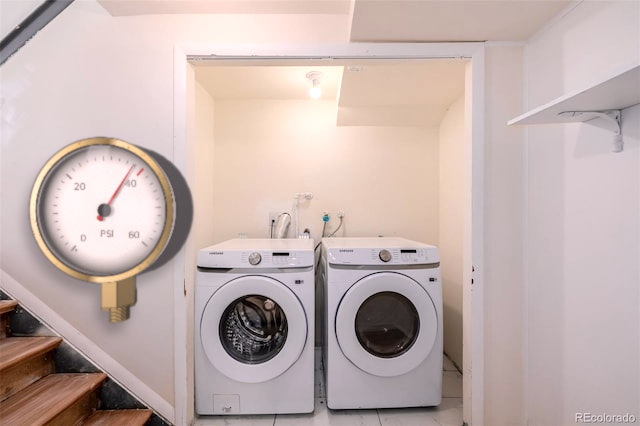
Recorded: 38 psi
